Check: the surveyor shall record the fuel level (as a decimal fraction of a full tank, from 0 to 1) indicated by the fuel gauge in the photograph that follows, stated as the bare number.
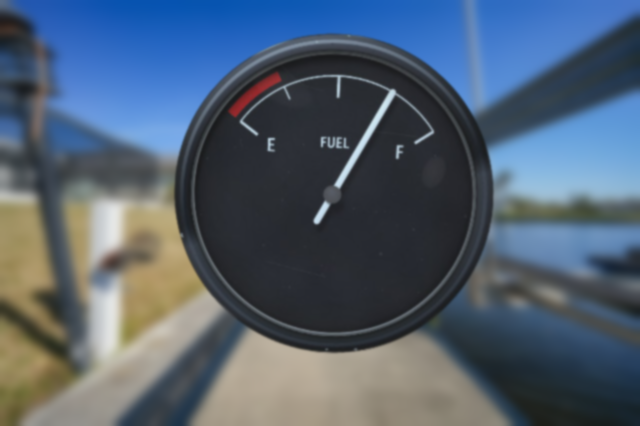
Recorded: 0.75
